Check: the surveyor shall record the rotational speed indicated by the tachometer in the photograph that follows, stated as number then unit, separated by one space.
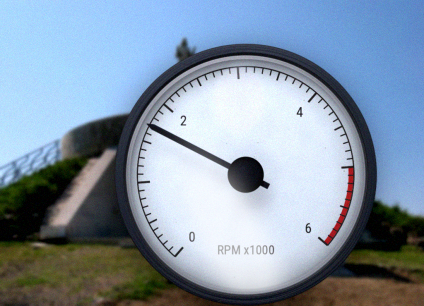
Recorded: 1700 rpm
